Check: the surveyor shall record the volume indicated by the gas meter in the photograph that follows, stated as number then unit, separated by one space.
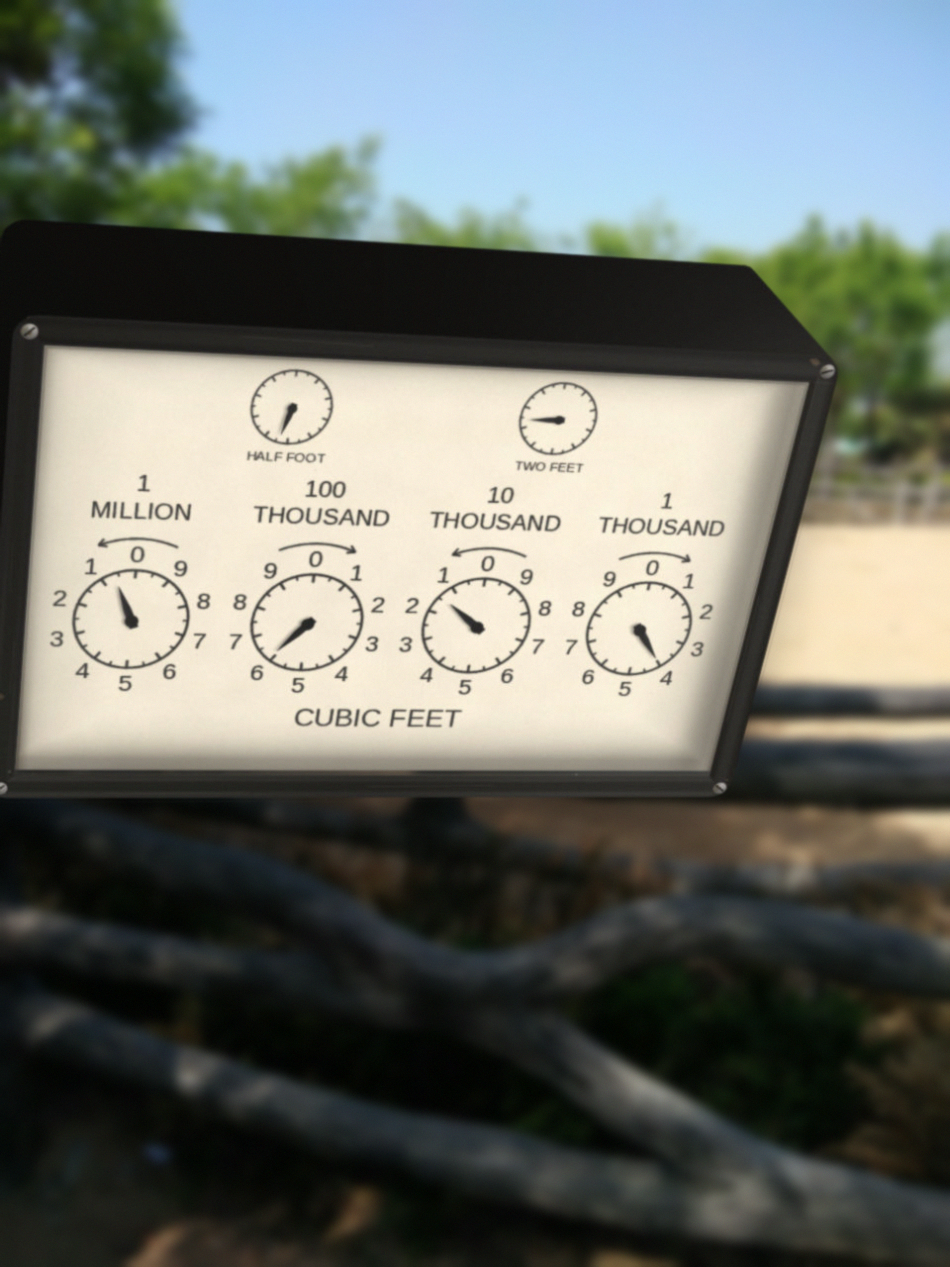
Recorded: 61400 ft³
